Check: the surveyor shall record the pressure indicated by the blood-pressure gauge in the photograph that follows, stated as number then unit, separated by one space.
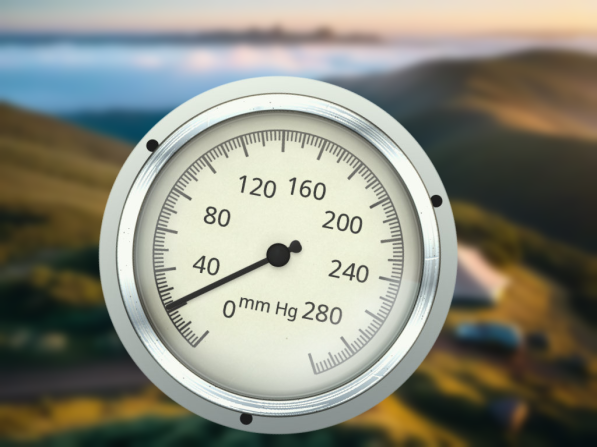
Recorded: 22 mmHg
